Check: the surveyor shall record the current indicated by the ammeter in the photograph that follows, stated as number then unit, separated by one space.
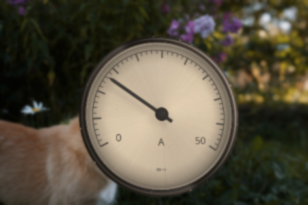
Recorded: 13 A
